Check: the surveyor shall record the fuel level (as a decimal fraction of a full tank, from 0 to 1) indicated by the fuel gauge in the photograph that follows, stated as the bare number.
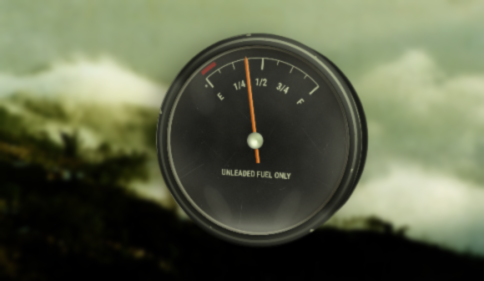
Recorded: 0.375
